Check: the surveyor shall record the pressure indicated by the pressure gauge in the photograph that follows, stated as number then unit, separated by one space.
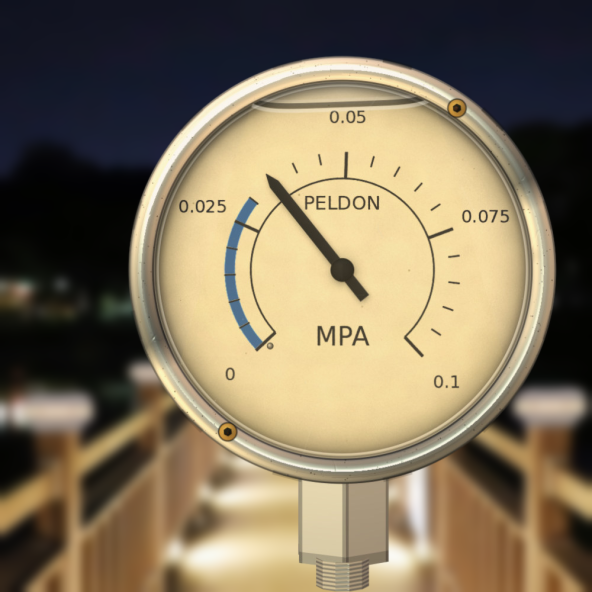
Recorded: 0.035 MPa
